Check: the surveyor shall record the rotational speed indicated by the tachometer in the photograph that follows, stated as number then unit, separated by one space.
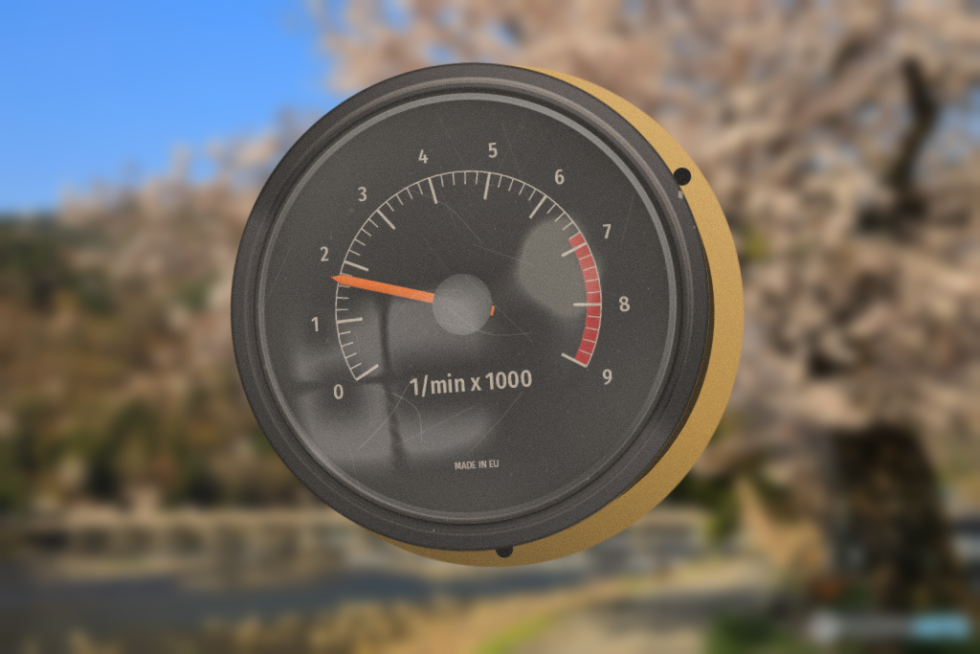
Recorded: 1700 rpm
